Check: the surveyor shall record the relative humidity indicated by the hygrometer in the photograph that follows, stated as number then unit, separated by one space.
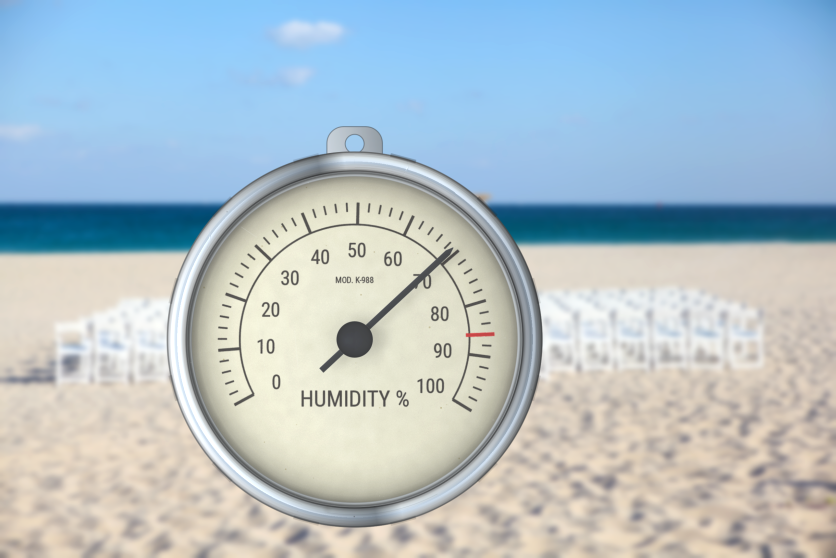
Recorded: 69 %
